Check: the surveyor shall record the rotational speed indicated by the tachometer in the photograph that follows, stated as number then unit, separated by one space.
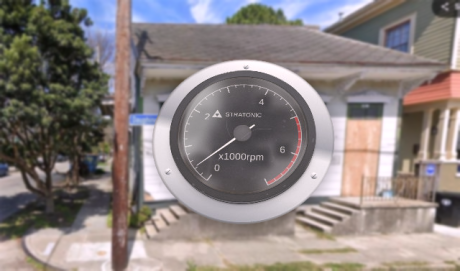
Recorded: 400 rpm
